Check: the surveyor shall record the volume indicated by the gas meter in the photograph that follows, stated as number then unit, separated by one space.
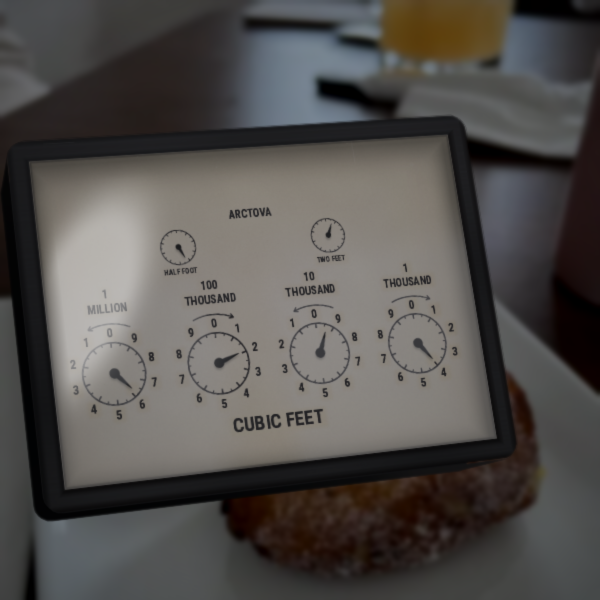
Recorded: 619400 ft³
